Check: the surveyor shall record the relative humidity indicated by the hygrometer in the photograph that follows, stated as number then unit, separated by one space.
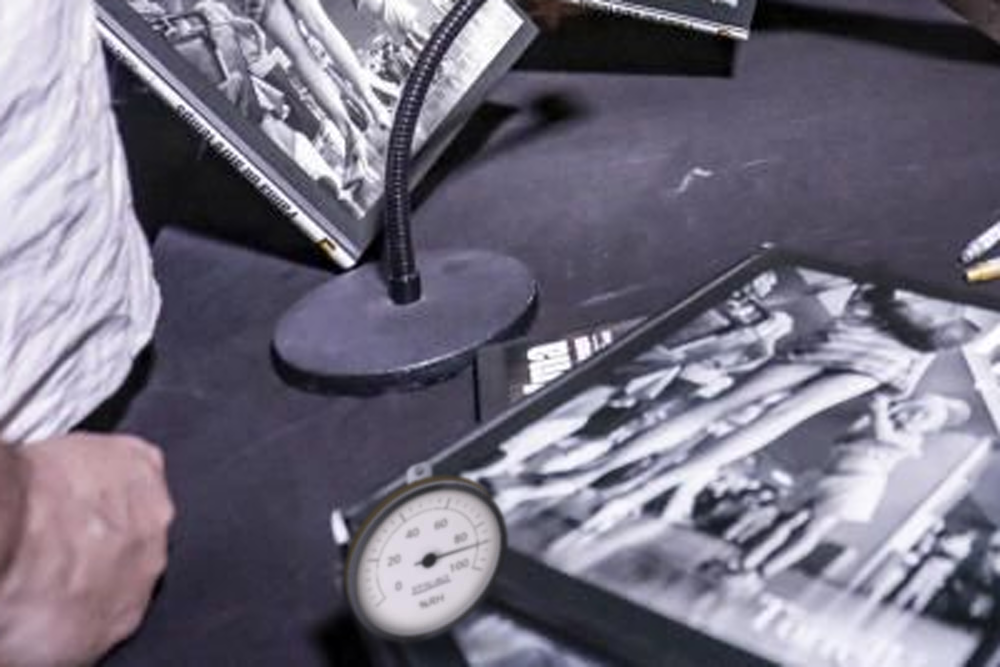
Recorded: 88 %
